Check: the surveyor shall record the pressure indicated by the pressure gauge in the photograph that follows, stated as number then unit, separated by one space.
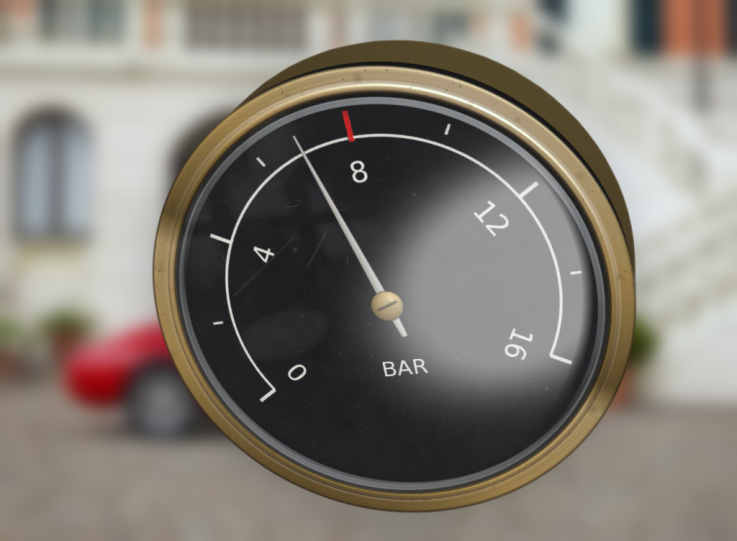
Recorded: 7 bar
